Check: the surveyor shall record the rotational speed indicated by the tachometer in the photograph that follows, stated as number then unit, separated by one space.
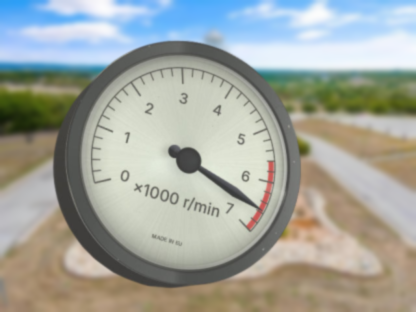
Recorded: 6600 rpm
